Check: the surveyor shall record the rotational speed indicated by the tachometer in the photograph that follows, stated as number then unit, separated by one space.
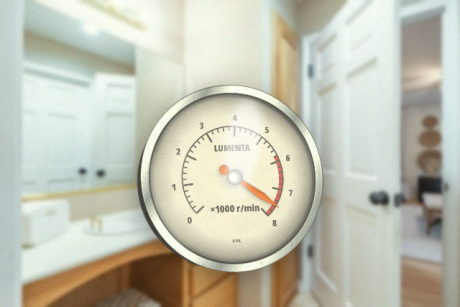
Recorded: 7600 rpm
